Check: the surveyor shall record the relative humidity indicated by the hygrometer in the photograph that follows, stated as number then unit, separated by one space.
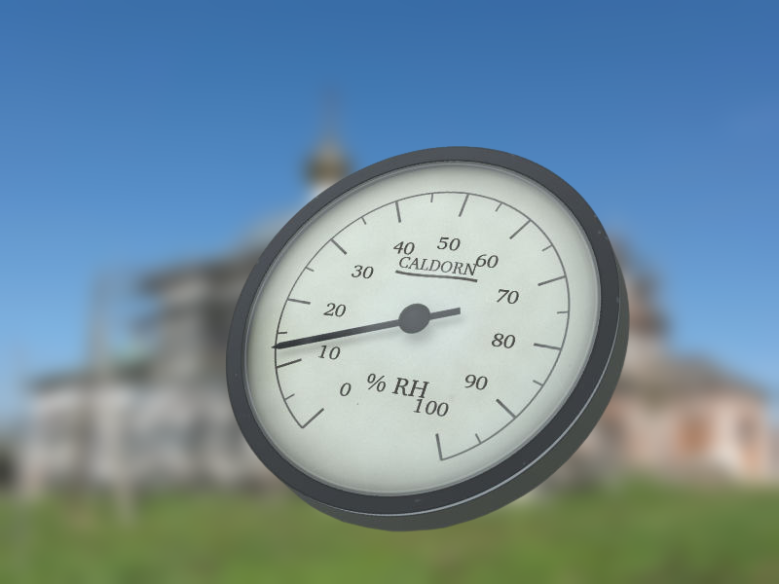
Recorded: 12.5 %
